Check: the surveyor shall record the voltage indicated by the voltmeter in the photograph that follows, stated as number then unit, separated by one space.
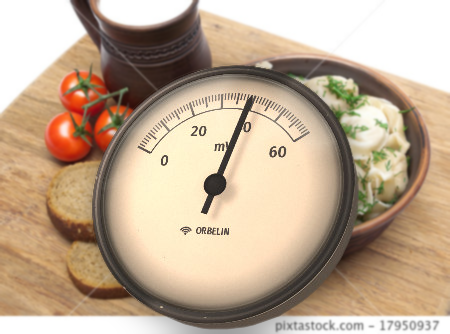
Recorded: 40 mV
